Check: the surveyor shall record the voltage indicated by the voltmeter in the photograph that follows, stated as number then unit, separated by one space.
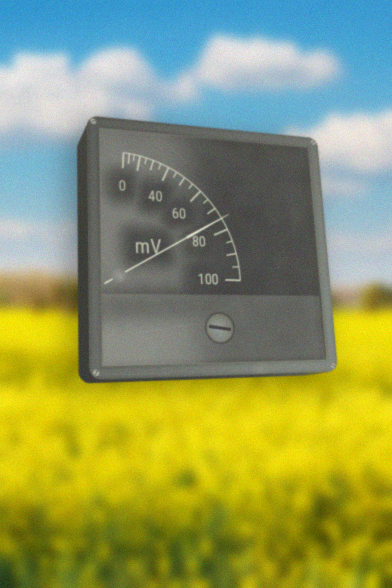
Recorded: 75 mV
